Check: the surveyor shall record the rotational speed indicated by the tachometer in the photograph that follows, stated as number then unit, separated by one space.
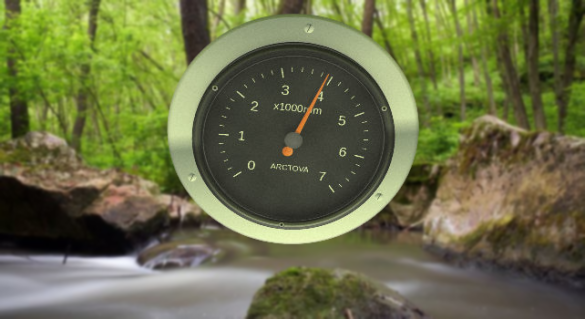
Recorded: 3900 rpm
